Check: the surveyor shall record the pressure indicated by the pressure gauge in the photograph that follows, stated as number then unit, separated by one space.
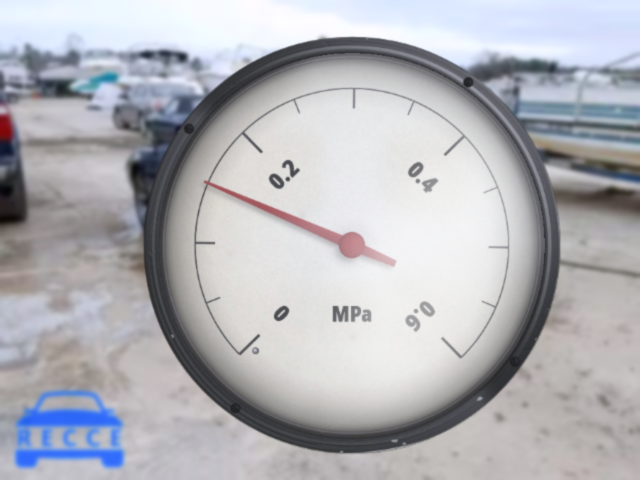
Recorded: 0.15 MPa
